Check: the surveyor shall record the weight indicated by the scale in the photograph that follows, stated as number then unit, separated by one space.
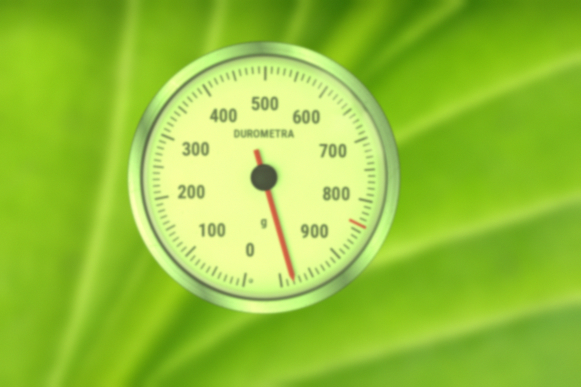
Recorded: 980 g
